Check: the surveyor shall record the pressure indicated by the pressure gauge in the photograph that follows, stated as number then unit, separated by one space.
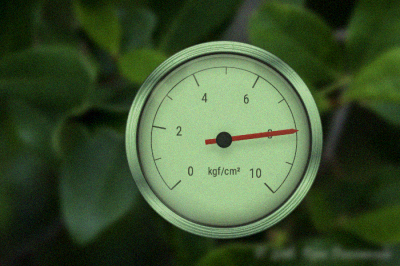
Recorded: 8 kg/cm²
